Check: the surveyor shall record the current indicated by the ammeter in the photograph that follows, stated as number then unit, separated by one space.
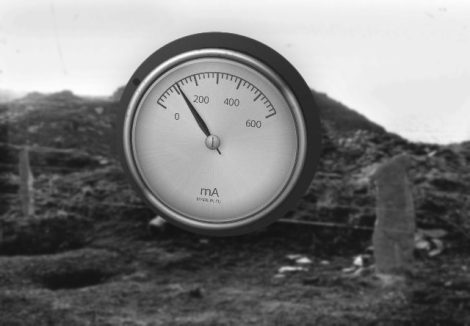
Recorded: 120 mA
